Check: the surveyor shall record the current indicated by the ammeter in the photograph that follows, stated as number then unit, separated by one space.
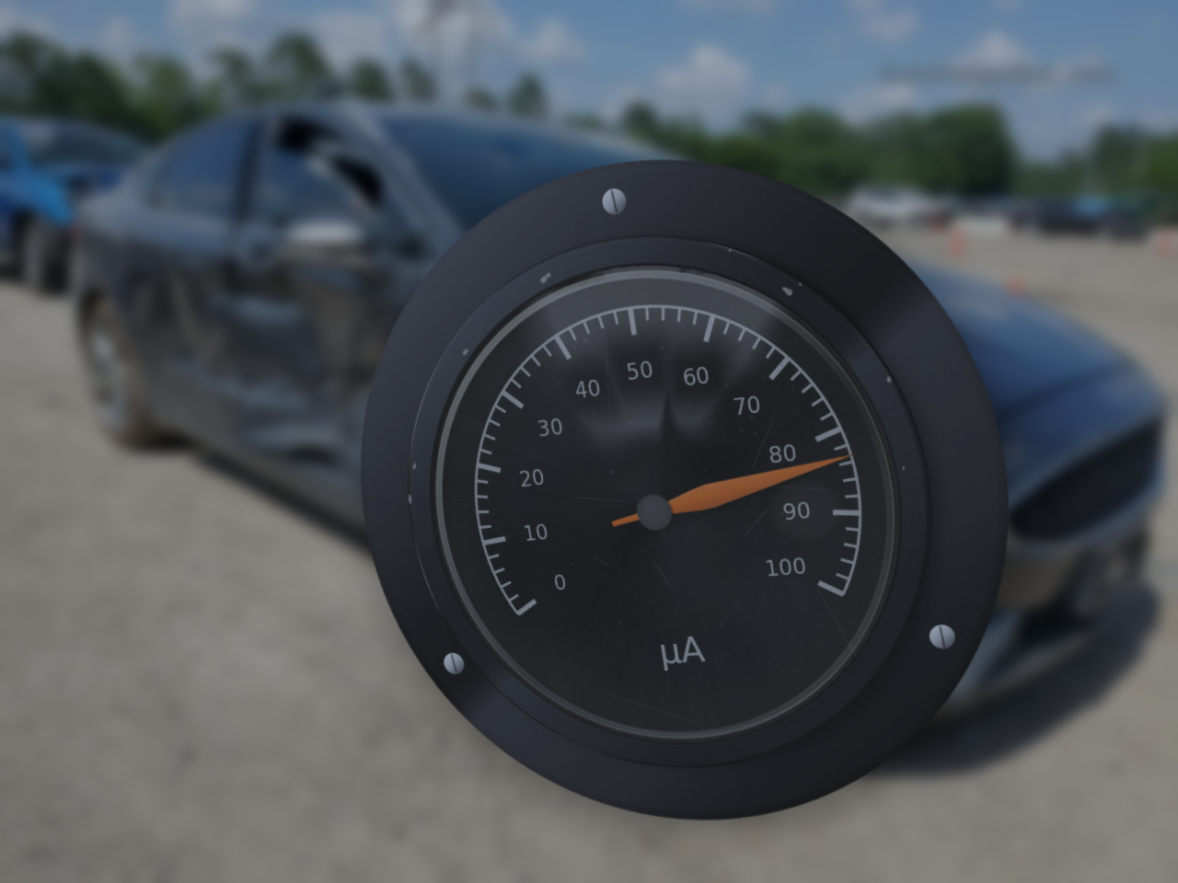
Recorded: 83 µA
